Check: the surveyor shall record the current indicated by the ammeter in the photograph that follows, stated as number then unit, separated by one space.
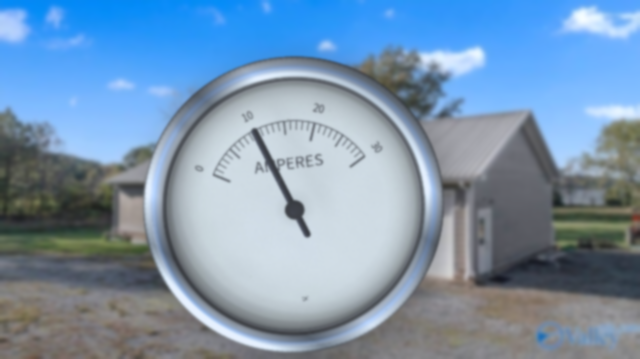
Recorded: 10 A
